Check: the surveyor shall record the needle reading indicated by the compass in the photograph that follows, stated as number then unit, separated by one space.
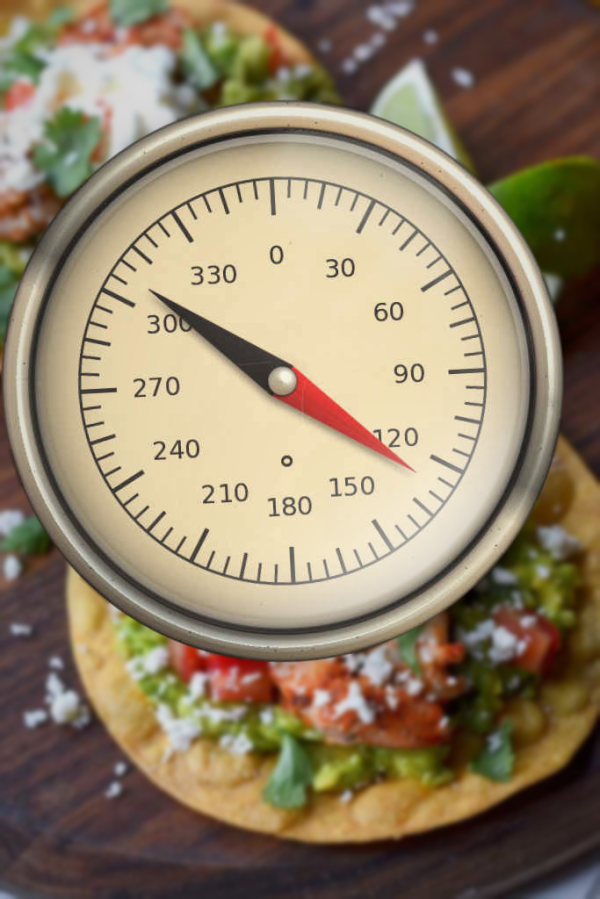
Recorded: 127.5 °
